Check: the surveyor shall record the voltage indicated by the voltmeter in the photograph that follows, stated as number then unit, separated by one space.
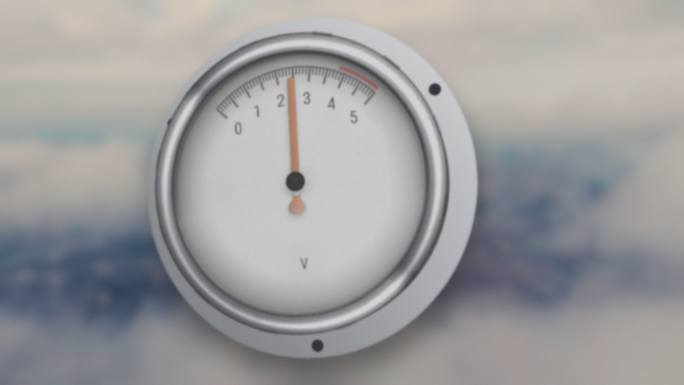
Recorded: 2.5 V
